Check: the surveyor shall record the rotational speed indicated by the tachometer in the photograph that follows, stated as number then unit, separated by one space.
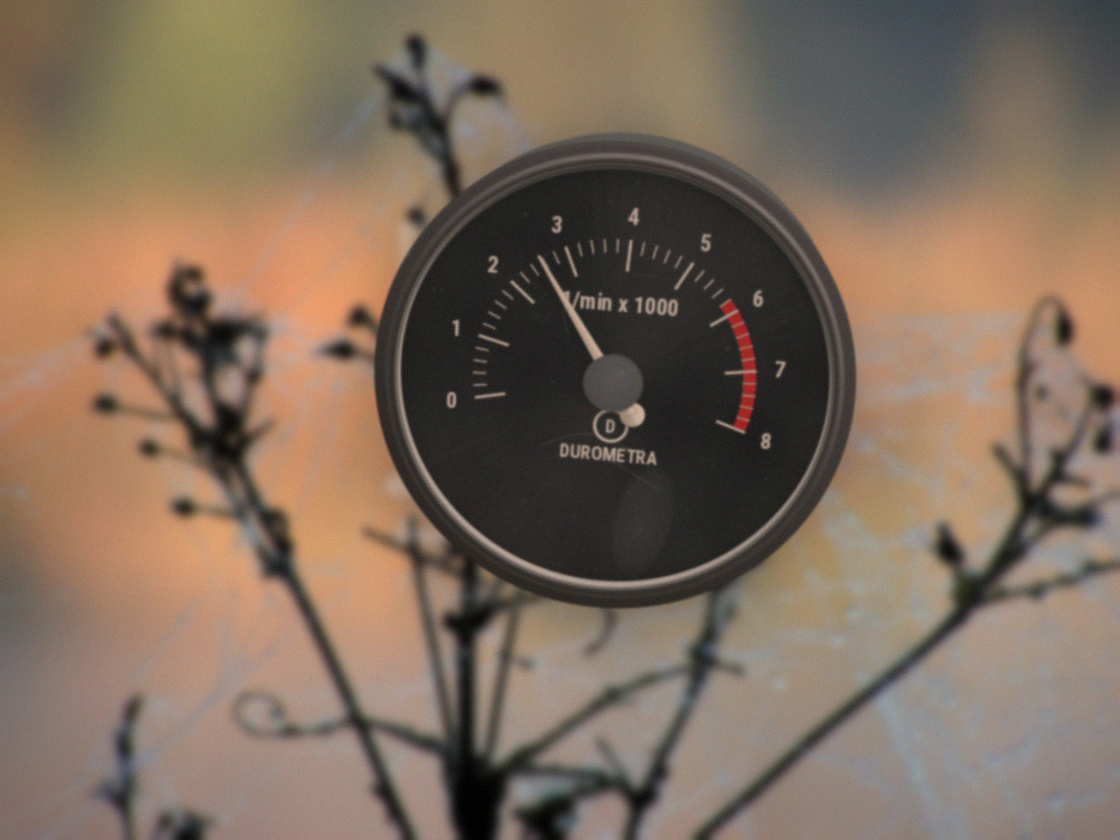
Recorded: 2600 rpm
